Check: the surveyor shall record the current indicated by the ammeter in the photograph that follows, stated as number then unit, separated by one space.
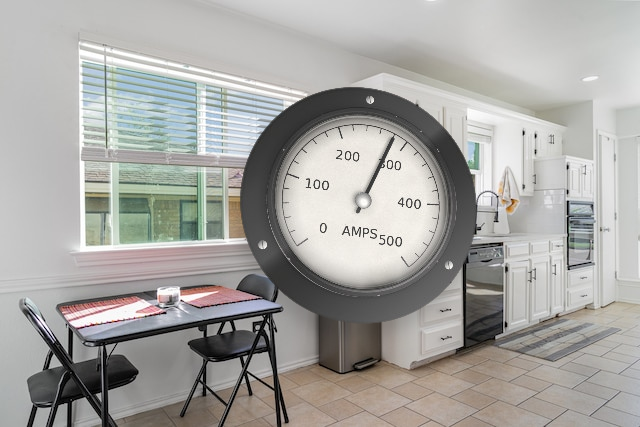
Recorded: 280 A
